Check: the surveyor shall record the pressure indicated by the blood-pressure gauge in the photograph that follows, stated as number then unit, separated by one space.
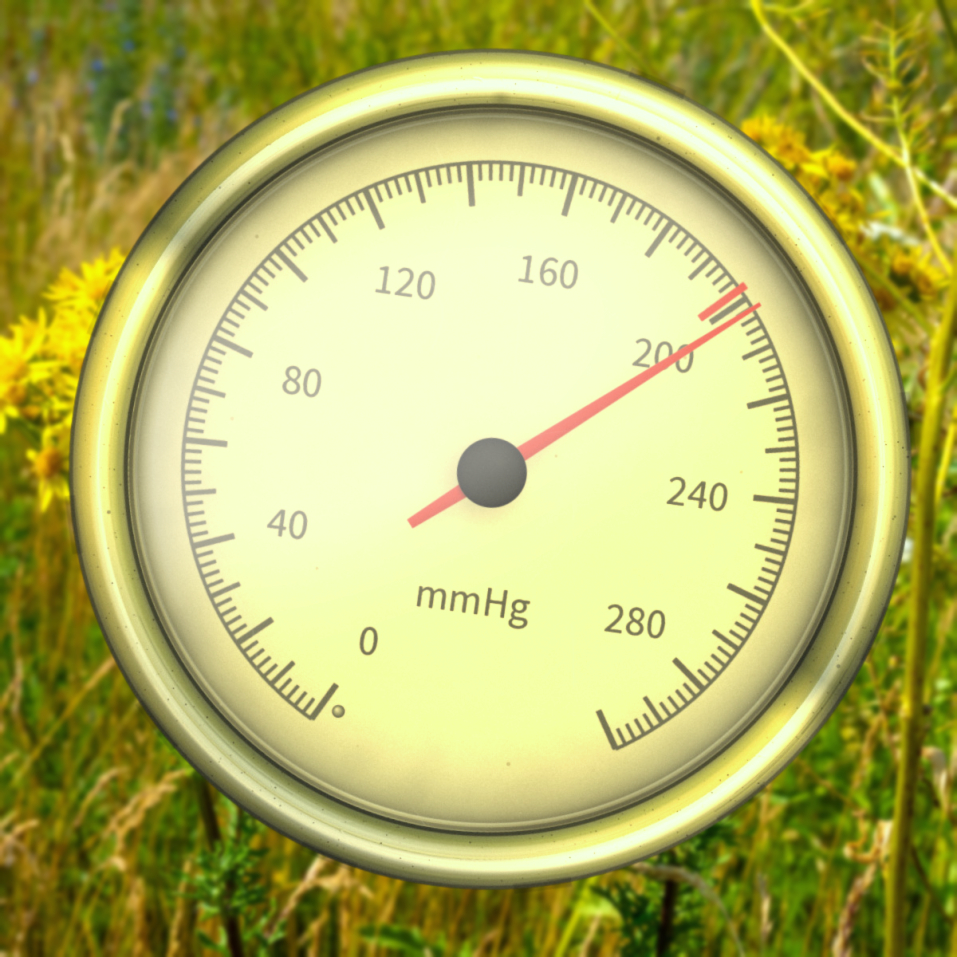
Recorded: 202 mmHg
